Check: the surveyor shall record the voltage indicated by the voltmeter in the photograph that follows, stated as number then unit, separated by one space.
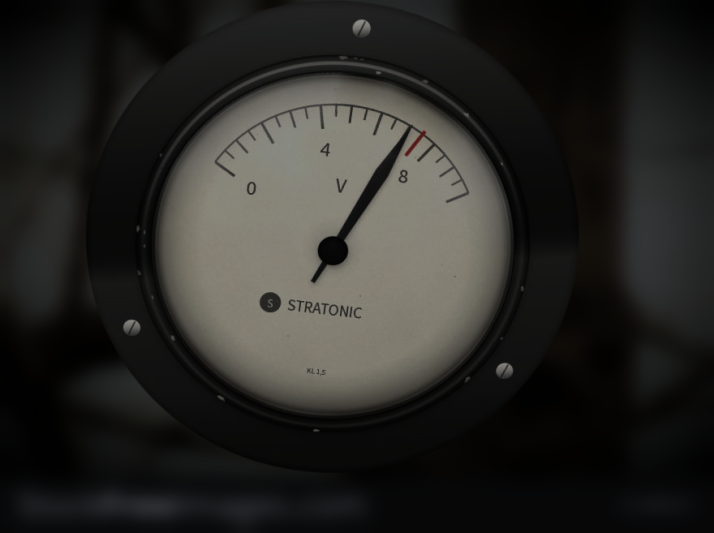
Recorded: 7 V
